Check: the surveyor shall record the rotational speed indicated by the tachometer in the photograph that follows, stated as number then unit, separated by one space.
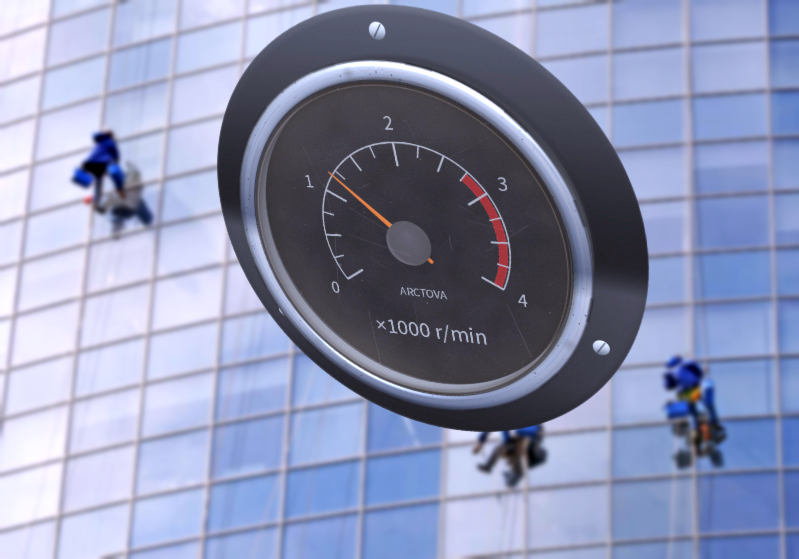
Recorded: 1250 rpm
